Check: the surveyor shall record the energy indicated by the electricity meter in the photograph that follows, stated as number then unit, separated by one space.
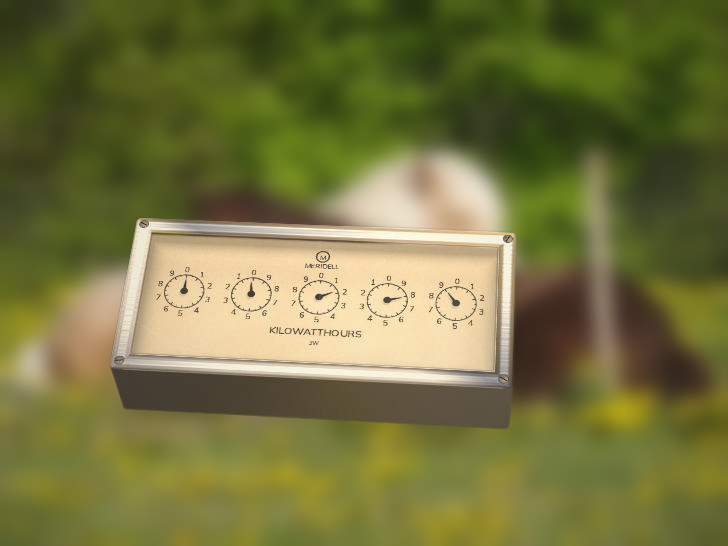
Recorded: 179 kWh
